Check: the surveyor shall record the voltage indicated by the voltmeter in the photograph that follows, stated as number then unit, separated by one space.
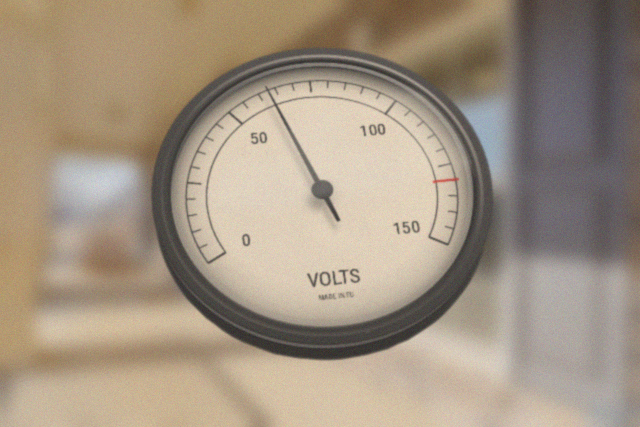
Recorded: 62.5 V
